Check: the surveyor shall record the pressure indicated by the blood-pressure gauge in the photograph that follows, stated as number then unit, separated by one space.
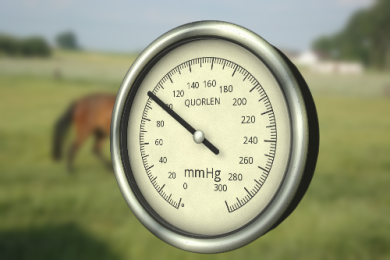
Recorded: 100 mmHg
